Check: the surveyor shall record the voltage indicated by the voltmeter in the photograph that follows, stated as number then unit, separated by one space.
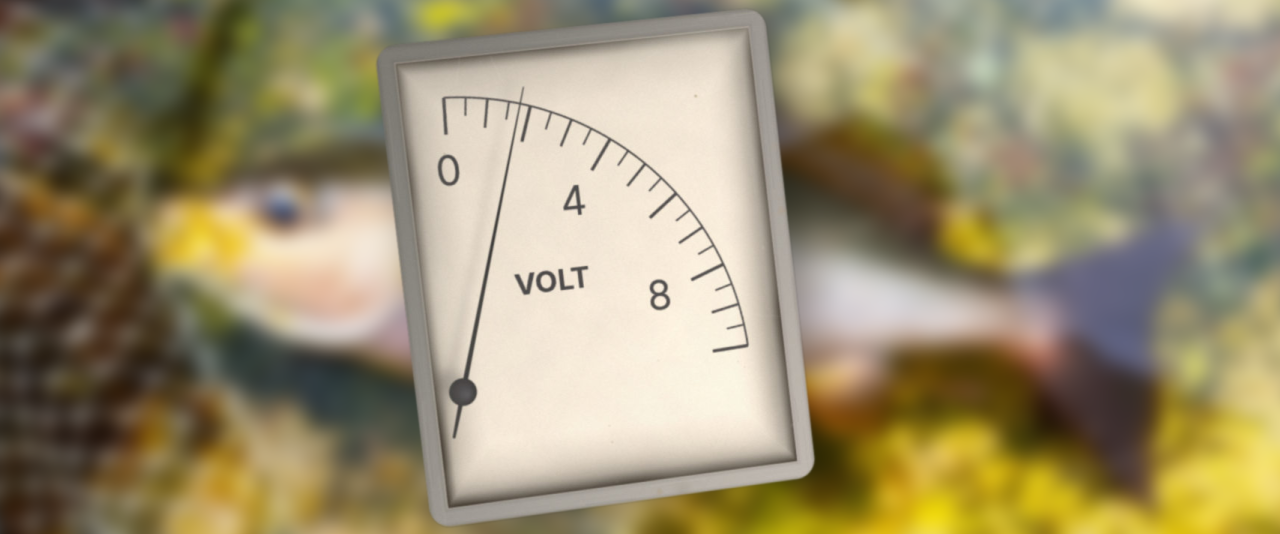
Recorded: 1.75 V
